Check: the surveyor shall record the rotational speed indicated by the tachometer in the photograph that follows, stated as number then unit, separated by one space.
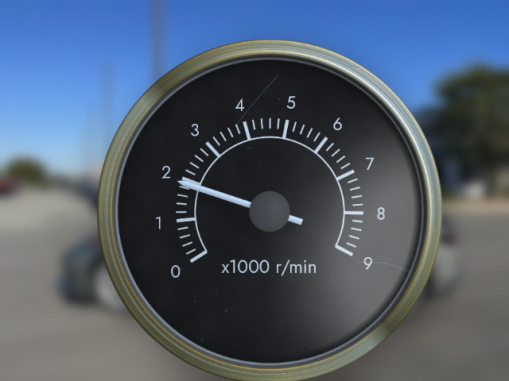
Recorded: 1900 rpm
